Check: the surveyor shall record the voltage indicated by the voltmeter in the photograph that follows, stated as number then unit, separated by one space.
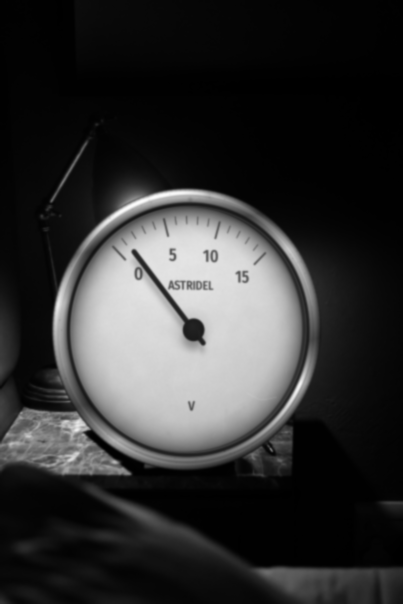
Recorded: 1 V
